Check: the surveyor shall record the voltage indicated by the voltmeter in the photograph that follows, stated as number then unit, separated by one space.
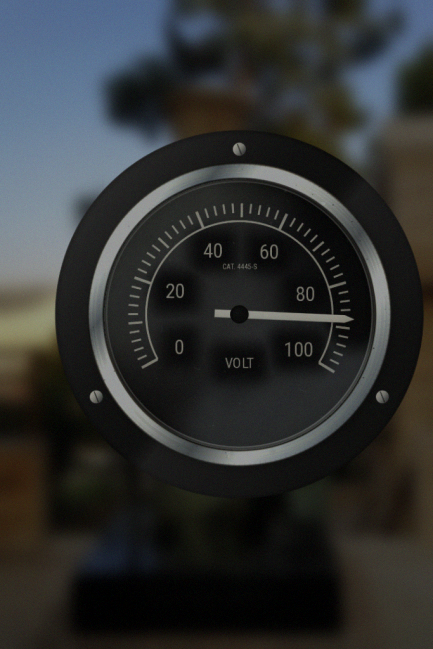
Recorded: 88 V
